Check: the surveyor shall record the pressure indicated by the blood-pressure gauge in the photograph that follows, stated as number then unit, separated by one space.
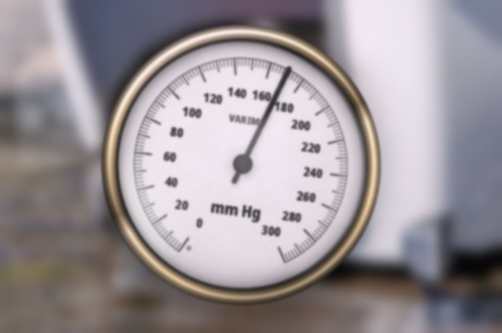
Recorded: 170 mmHg
